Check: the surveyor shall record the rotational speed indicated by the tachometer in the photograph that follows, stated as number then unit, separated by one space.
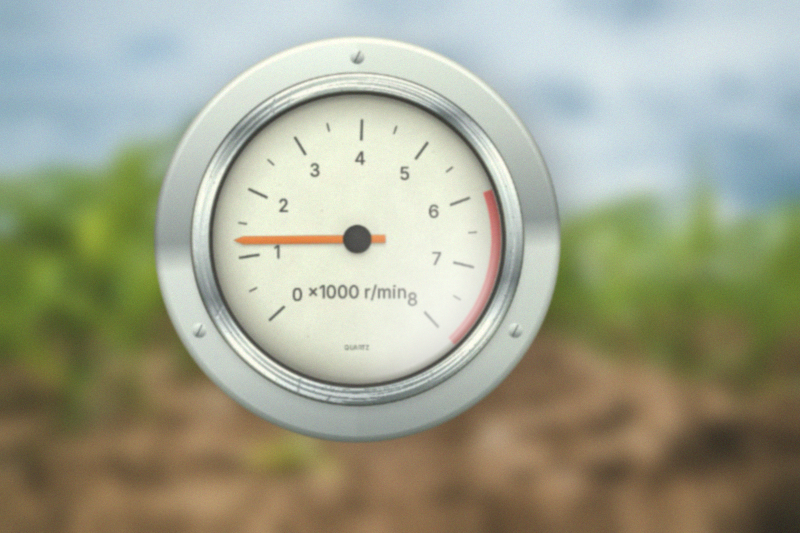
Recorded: 1250 rpm
